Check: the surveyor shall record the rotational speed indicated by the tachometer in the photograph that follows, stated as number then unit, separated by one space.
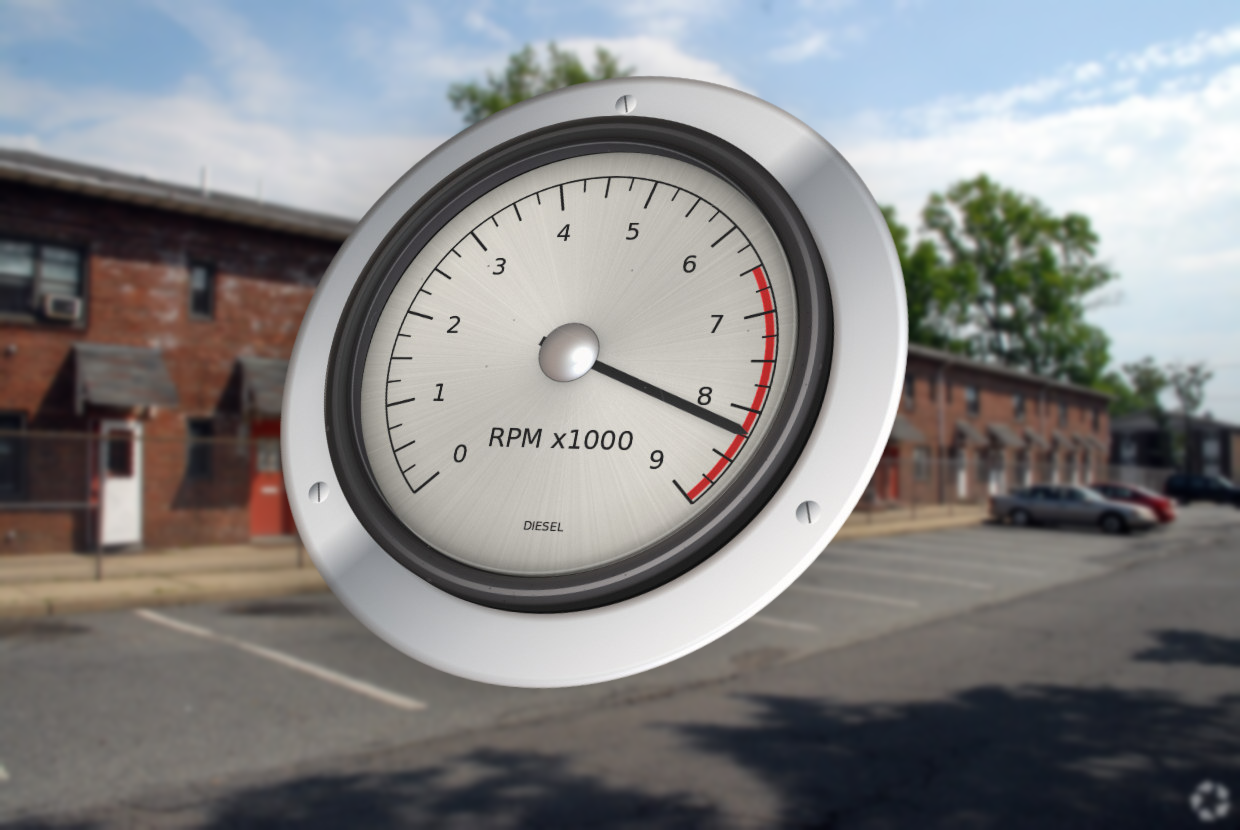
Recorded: 8250 rpm
